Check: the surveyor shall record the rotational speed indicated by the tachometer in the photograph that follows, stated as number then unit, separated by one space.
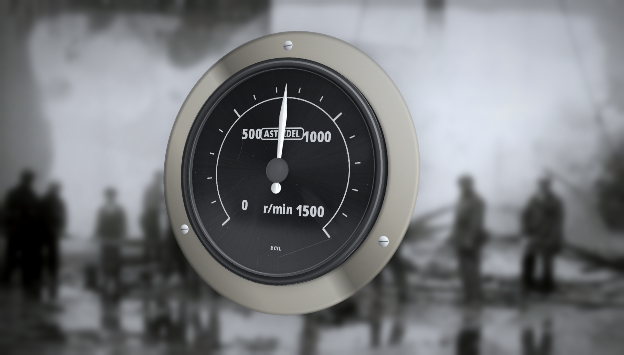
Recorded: 750 rpm
